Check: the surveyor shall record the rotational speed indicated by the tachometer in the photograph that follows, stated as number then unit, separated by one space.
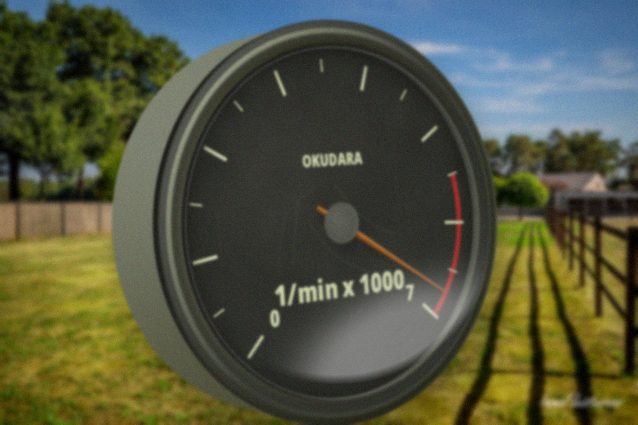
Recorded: 6750 rpm
